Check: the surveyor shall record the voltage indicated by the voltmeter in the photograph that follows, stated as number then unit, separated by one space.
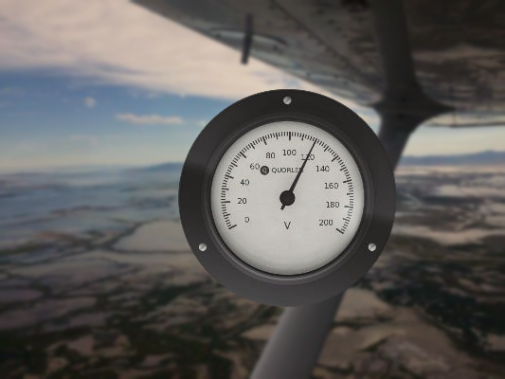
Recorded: 120 V
